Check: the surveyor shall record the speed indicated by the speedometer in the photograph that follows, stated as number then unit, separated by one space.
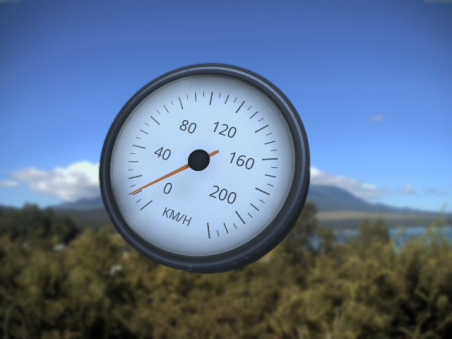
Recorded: 10 km/h
